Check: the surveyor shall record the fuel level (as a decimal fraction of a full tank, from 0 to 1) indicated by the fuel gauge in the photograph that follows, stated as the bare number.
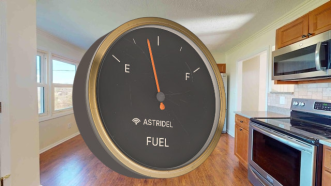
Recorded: 0.375
